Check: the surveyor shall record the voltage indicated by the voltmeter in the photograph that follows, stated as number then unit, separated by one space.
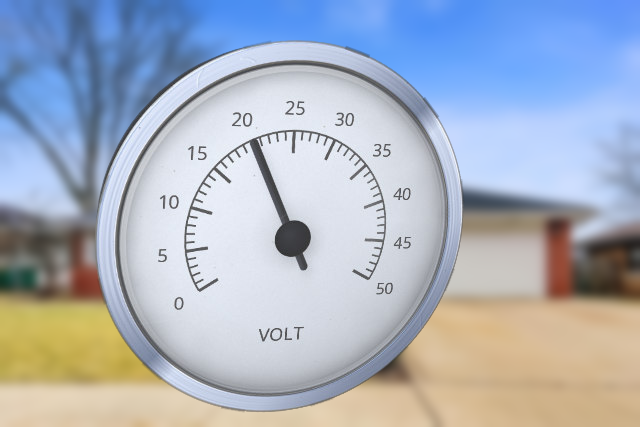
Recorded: 20 V
